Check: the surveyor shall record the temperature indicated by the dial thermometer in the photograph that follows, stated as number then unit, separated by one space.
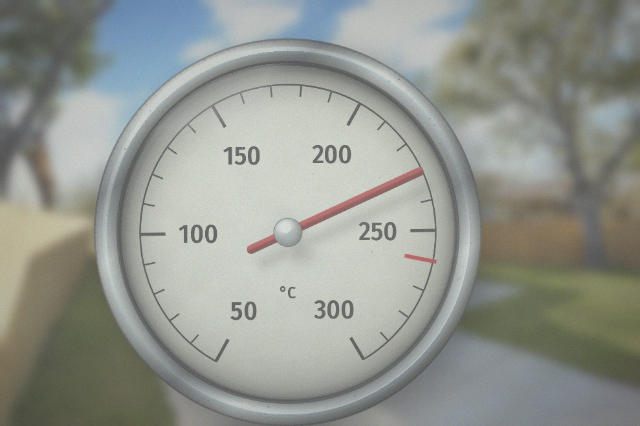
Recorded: 230 °C
